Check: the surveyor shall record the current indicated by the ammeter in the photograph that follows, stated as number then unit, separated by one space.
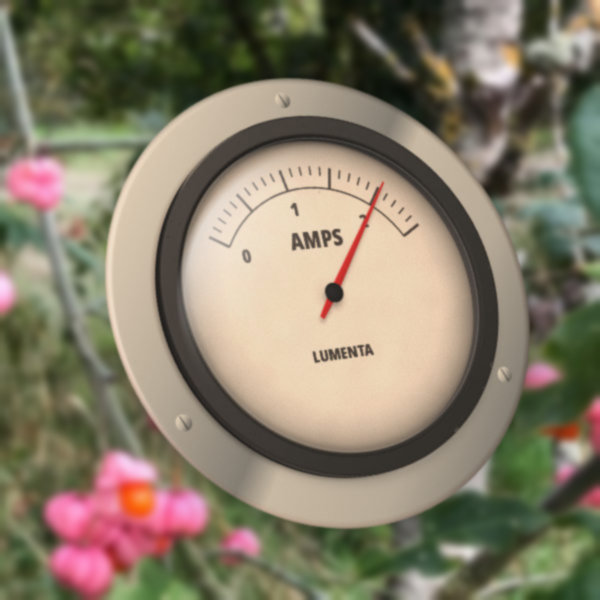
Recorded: 2 A
